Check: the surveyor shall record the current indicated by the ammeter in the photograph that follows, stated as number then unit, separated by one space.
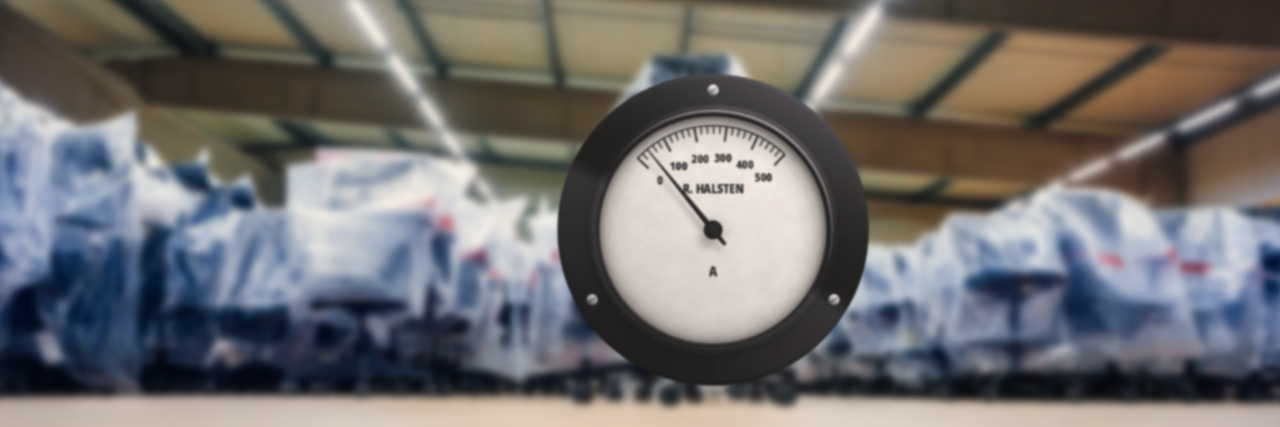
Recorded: 40 A
